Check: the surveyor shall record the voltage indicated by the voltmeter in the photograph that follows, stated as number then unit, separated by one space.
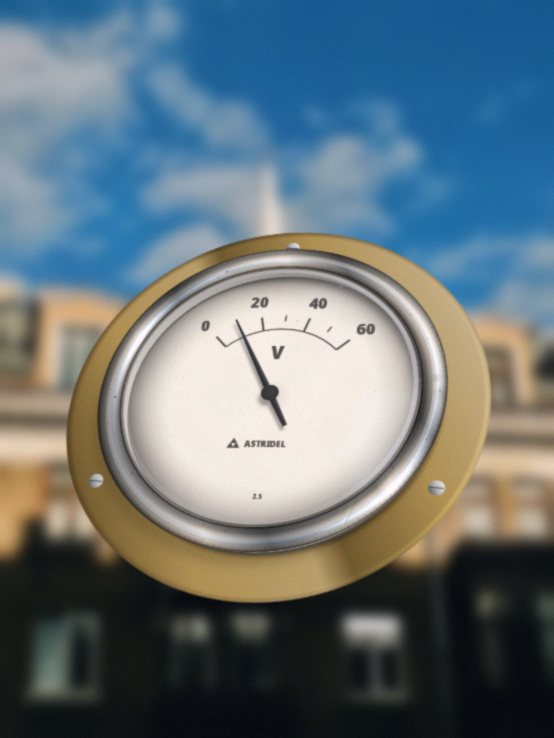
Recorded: 10 V
